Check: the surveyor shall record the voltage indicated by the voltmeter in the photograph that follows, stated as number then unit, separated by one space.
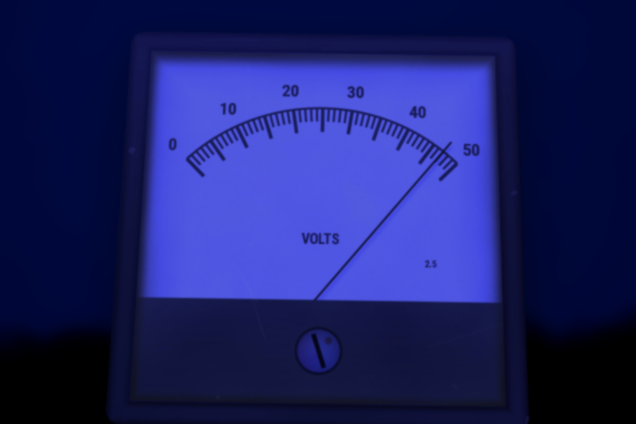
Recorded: 47 V
